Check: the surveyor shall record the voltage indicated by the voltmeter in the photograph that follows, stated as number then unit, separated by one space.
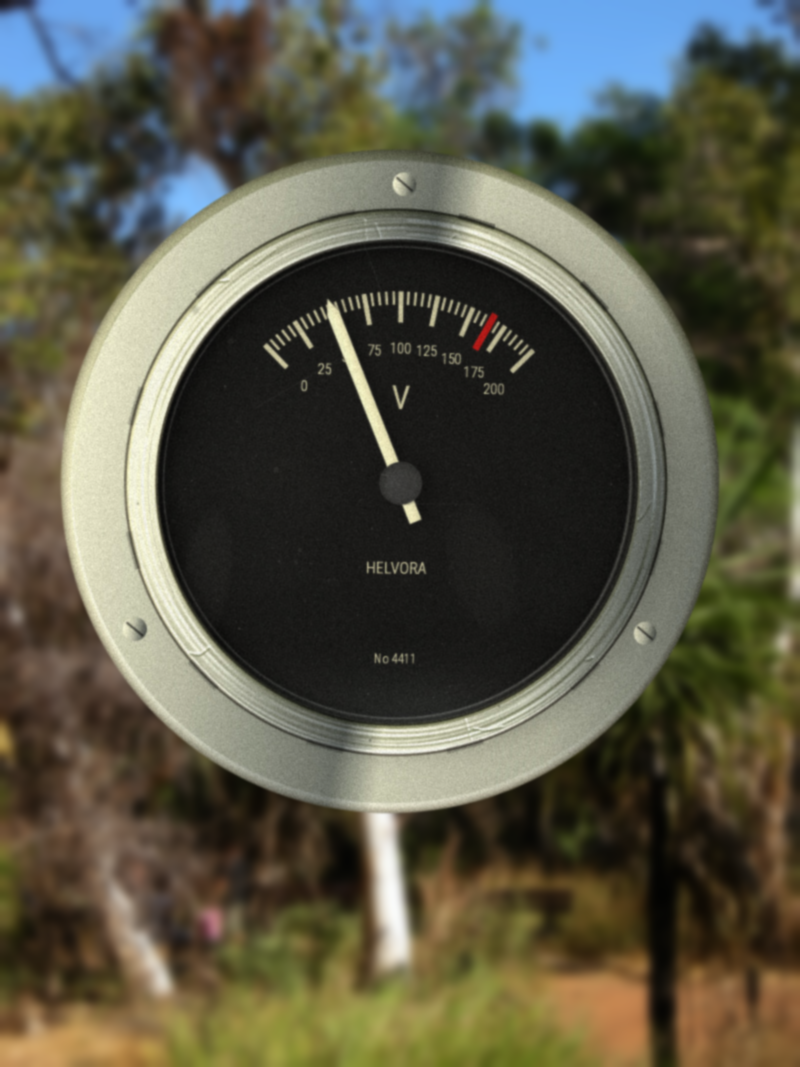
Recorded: 50 V
